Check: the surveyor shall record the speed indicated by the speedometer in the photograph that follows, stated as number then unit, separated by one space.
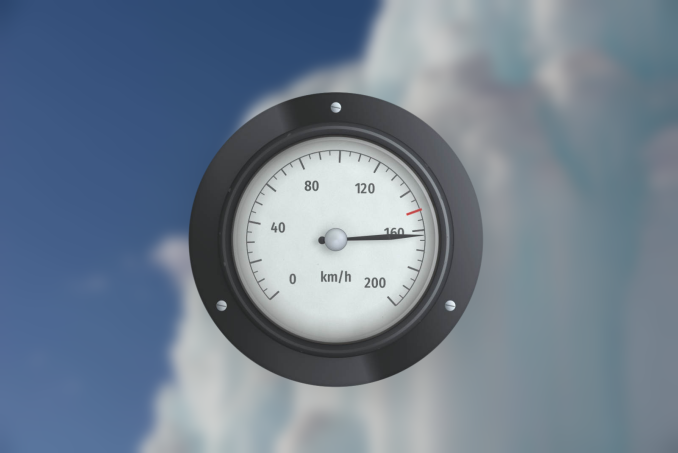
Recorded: 162.5 km/h
